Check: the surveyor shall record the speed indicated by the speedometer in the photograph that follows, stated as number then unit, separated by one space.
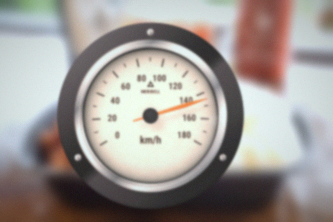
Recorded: 145 km/h
